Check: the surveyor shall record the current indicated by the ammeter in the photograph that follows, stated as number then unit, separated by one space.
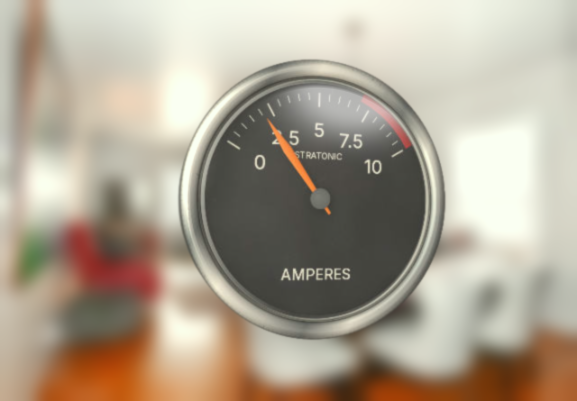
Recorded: 2 A
